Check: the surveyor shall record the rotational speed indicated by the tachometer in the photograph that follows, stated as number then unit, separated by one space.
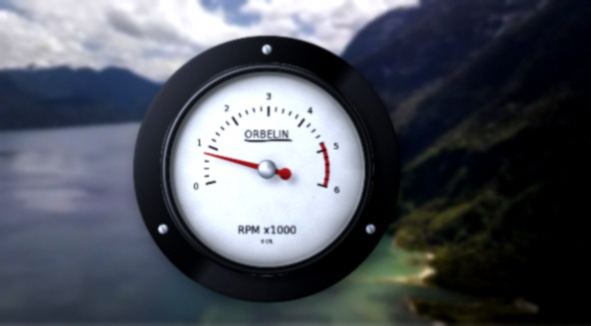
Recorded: 800 rpm
